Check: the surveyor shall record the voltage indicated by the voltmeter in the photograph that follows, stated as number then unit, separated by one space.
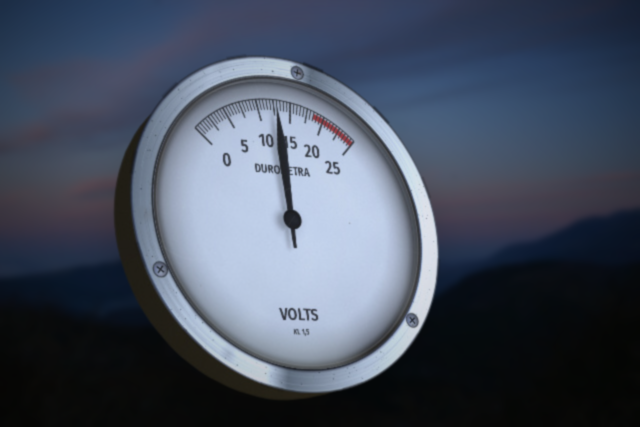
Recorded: 12.5 V
